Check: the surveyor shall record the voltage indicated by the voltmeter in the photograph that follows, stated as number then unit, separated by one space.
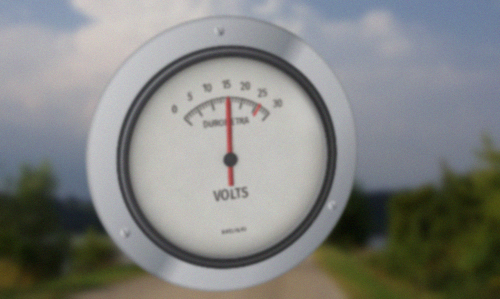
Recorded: 15 V
